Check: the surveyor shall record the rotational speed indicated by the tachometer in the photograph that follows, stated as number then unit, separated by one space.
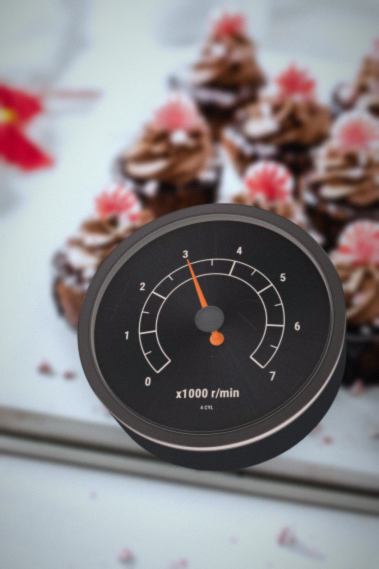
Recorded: 3000 rpm
